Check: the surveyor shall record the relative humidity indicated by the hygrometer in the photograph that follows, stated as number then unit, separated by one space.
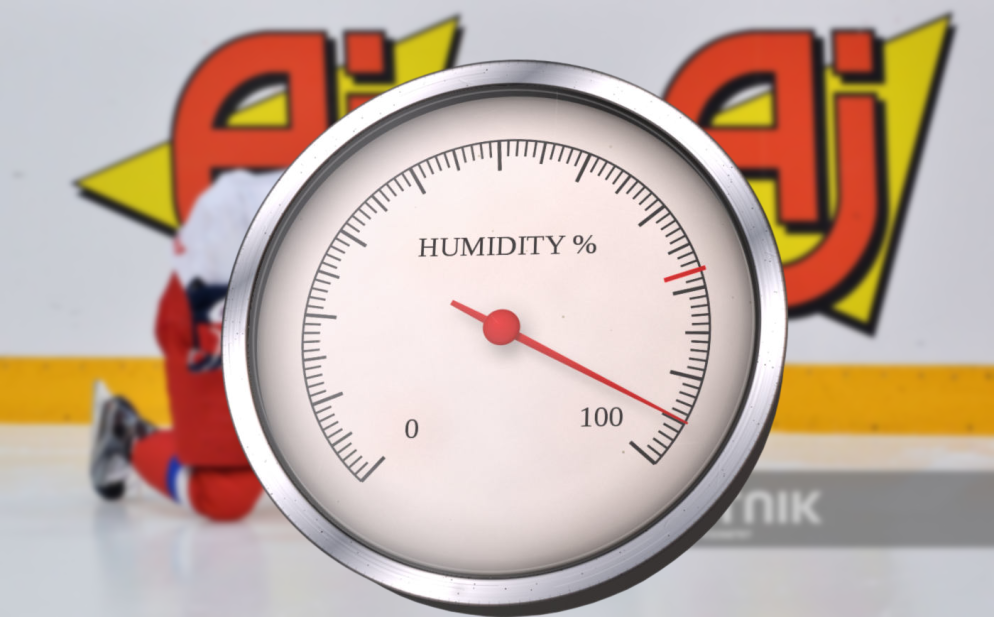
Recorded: 95 %
